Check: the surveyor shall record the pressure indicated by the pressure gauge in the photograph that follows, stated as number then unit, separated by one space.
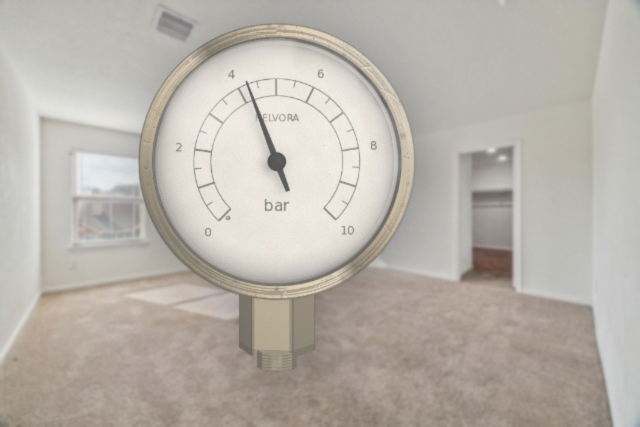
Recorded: 4.25 bar
